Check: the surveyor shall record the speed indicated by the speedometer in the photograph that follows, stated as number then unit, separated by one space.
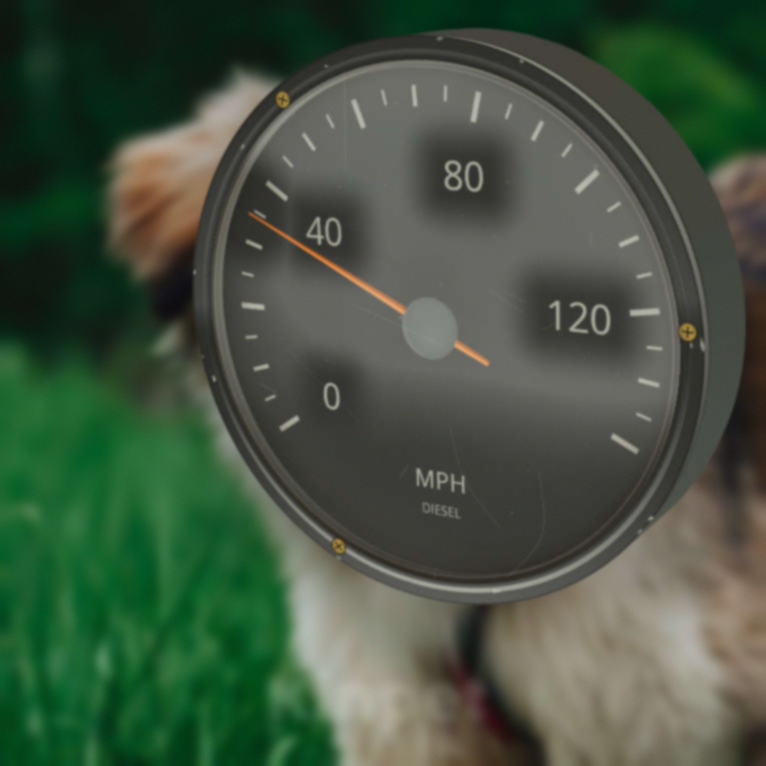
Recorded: 35 mph
